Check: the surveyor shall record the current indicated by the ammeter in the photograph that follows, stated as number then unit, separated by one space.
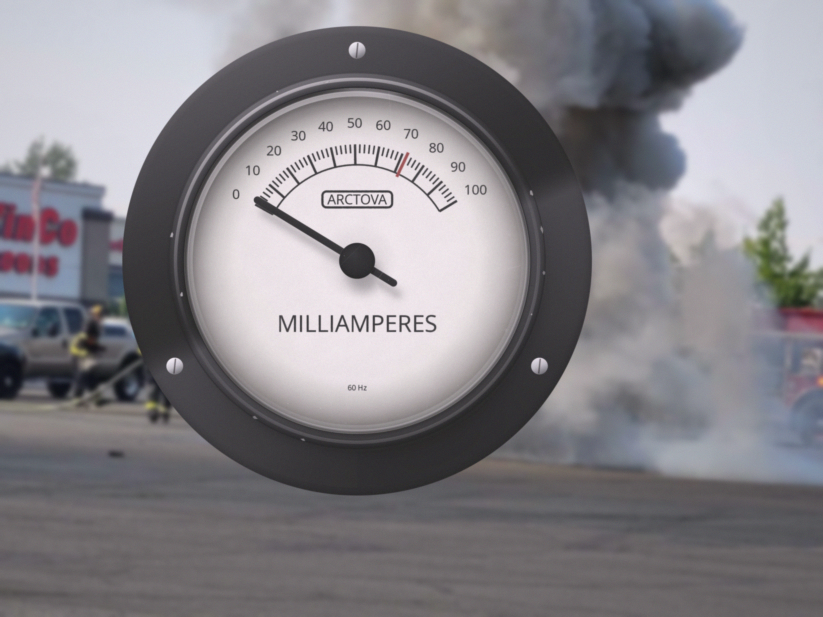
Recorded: 2 mA
